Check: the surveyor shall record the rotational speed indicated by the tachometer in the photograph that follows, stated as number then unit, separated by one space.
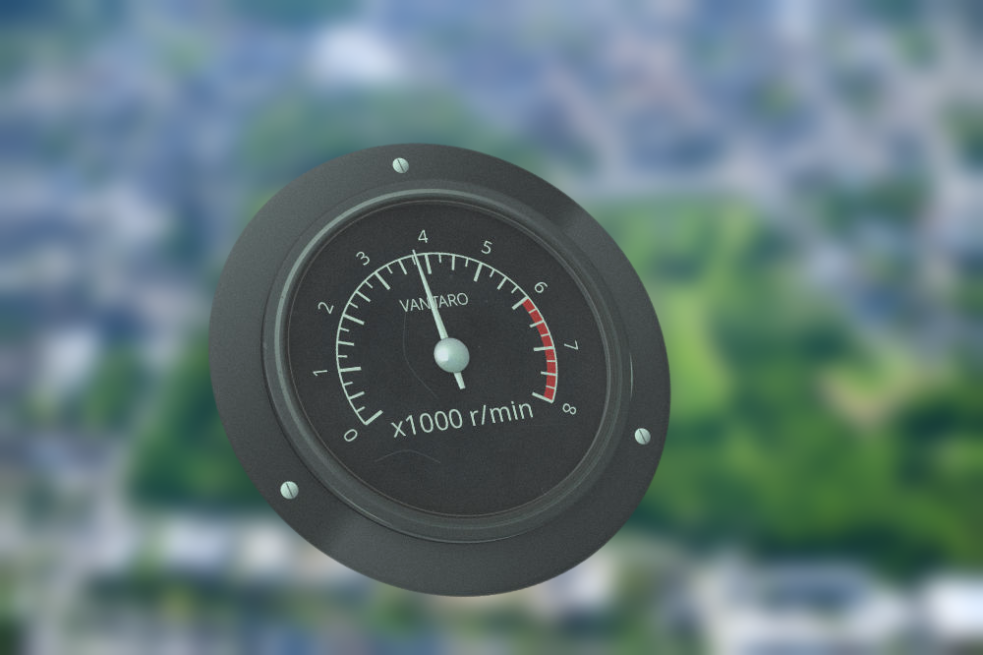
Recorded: 3750 rpm
